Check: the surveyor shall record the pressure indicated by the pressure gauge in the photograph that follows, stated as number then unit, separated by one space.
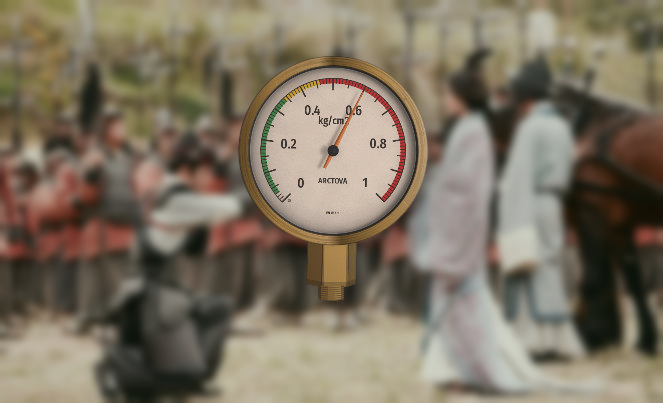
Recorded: 0.6 kg/cm²
